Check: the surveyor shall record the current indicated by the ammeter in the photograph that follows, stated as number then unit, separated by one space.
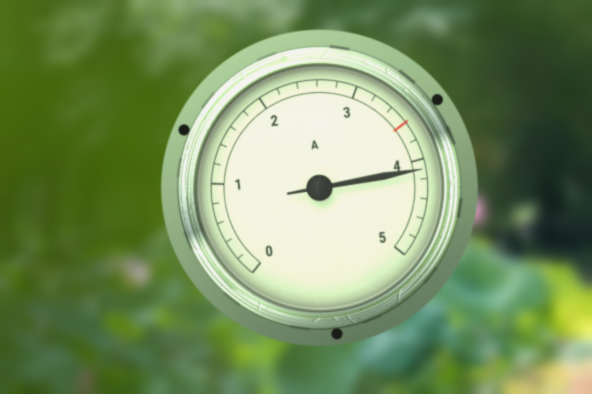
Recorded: 4.1 A
